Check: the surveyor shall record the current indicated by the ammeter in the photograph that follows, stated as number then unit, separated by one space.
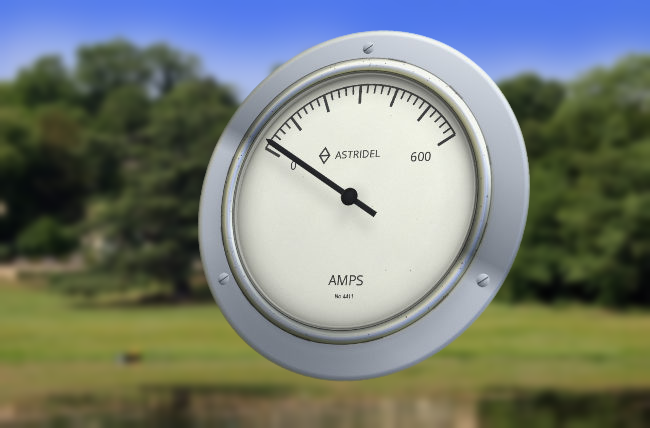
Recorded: 20 A
